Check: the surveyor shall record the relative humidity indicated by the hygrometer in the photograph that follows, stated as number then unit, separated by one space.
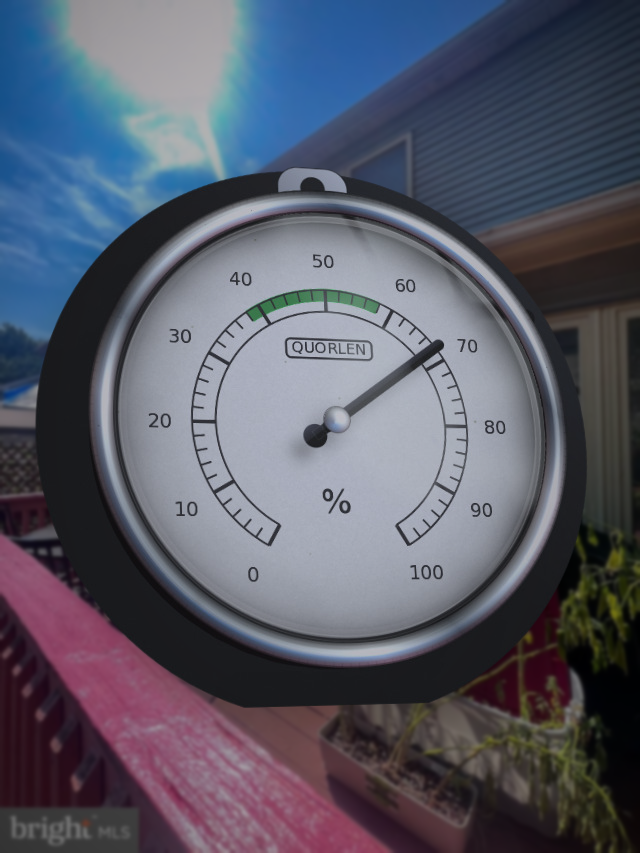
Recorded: 68 %
